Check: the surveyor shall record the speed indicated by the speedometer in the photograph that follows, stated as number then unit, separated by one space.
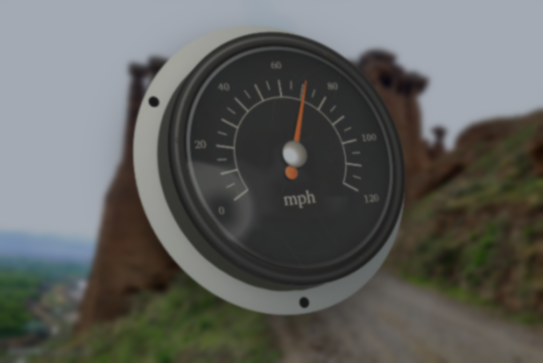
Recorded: 70 mph
